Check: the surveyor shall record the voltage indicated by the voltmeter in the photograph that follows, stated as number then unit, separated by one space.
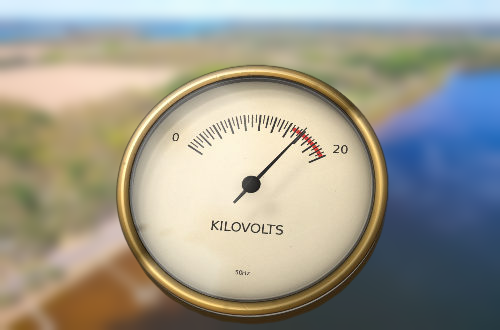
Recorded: 16 kV
